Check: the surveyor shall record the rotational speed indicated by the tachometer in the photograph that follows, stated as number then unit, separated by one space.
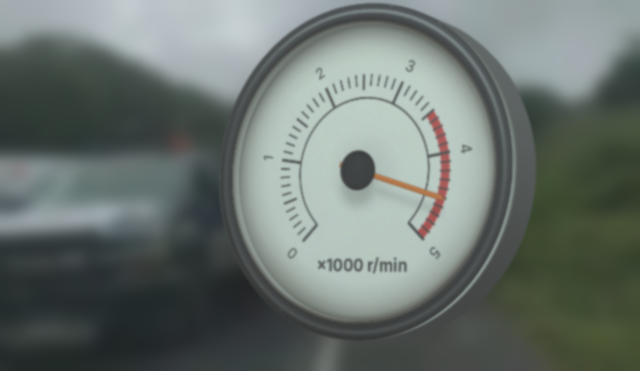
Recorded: 4500 rpm
